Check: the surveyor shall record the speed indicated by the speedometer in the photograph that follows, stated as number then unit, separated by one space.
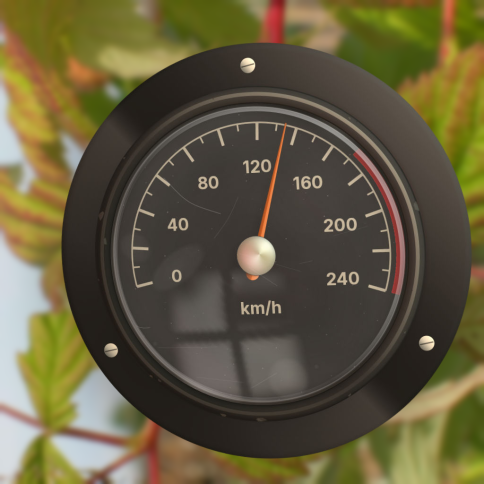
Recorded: 135 km/h
